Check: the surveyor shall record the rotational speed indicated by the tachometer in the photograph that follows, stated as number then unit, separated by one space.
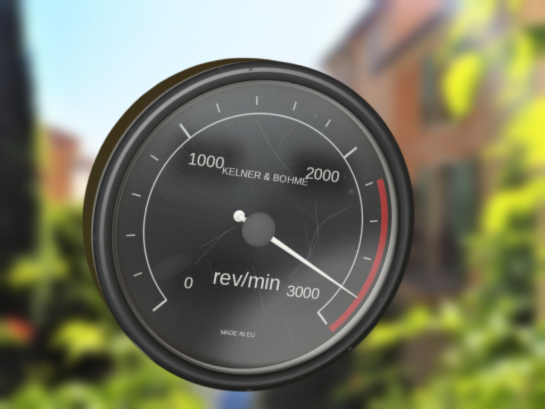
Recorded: 2800 rpm
